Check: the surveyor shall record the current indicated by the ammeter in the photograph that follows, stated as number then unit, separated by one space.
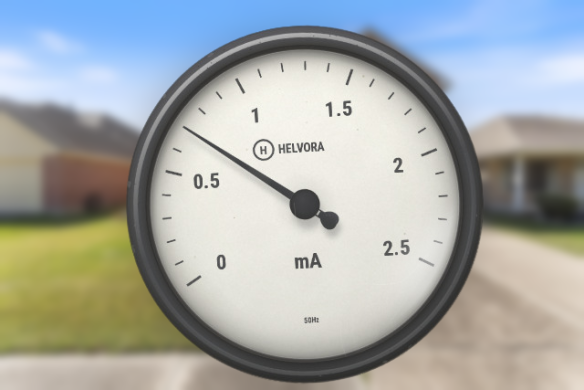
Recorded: 0.7 mA
